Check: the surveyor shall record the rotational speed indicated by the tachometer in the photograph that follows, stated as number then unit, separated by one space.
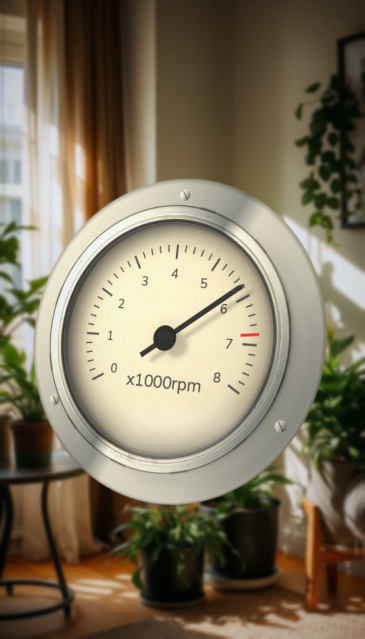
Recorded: 5800 rpm
